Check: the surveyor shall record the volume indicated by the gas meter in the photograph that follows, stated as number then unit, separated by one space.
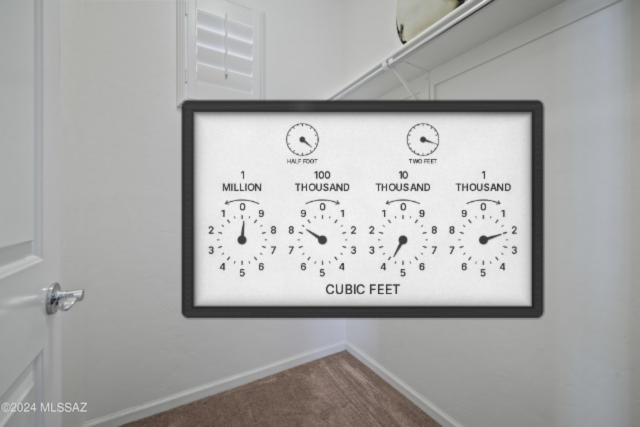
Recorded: 984200 ft³
